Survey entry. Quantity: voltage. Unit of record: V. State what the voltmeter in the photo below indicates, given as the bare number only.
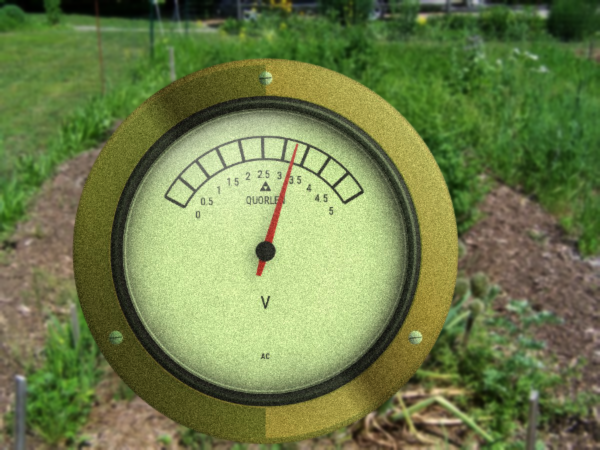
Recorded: 3.25
